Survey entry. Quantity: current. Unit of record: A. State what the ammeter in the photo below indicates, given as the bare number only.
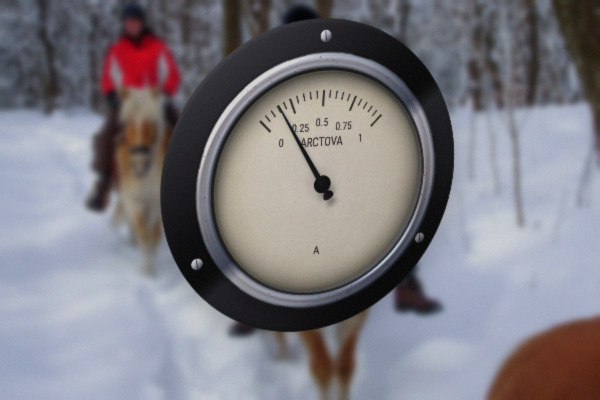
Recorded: 0.15
